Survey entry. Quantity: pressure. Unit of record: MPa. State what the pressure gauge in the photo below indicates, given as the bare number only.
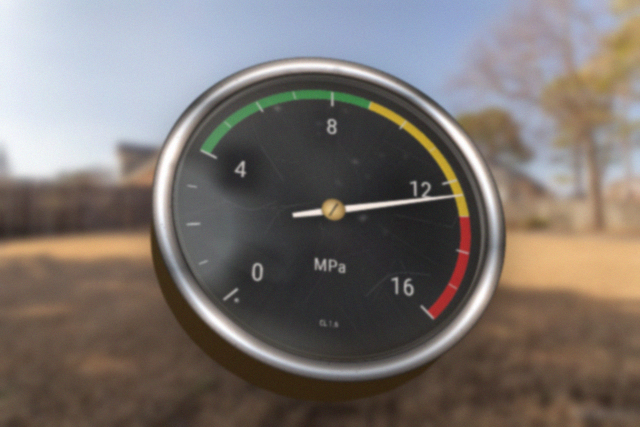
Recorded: 12.5
